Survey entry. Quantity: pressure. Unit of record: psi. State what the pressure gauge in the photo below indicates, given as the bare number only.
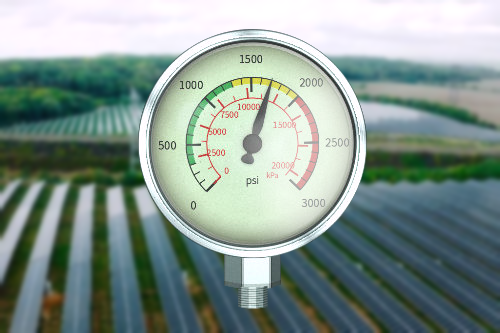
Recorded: 1700
